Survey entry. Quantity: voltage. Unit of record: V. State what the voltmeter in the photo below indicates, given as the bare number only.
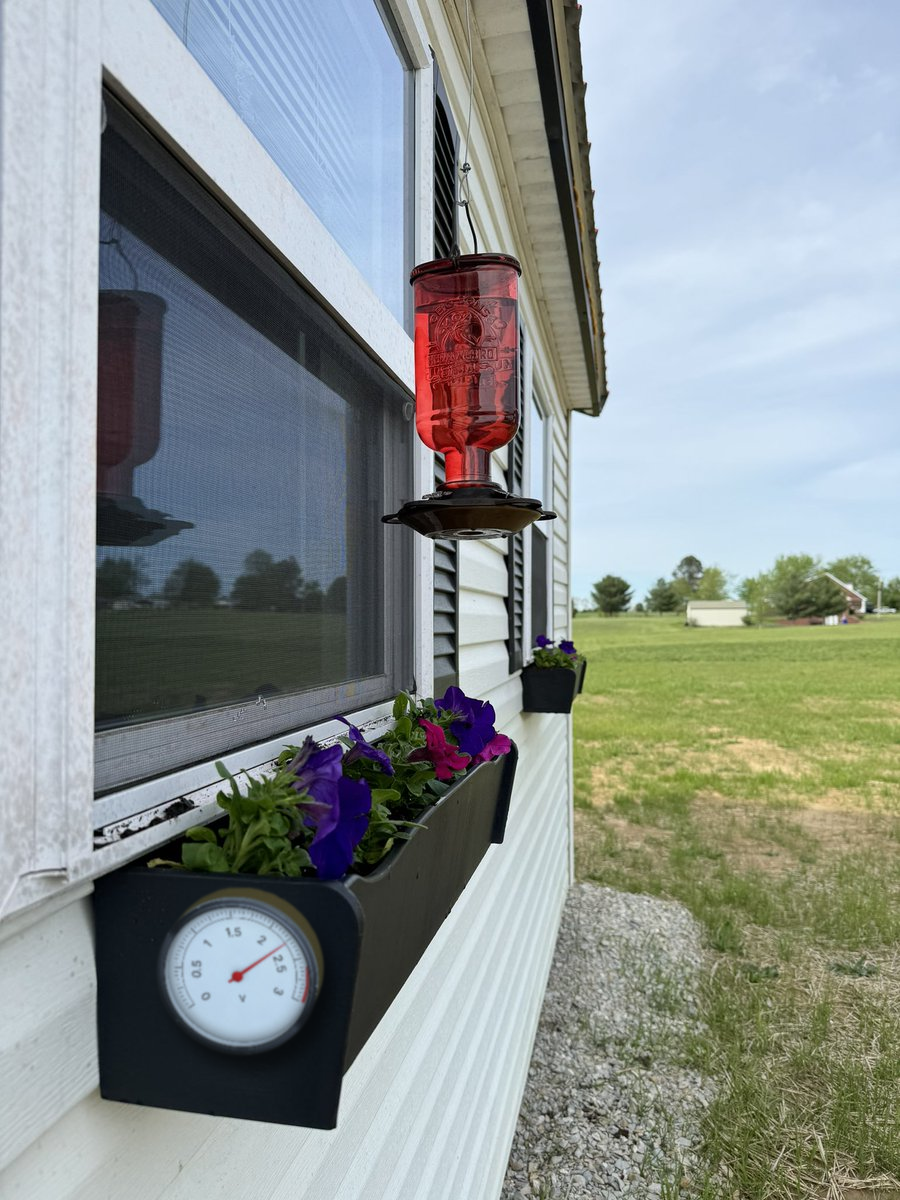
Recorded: 2.25
